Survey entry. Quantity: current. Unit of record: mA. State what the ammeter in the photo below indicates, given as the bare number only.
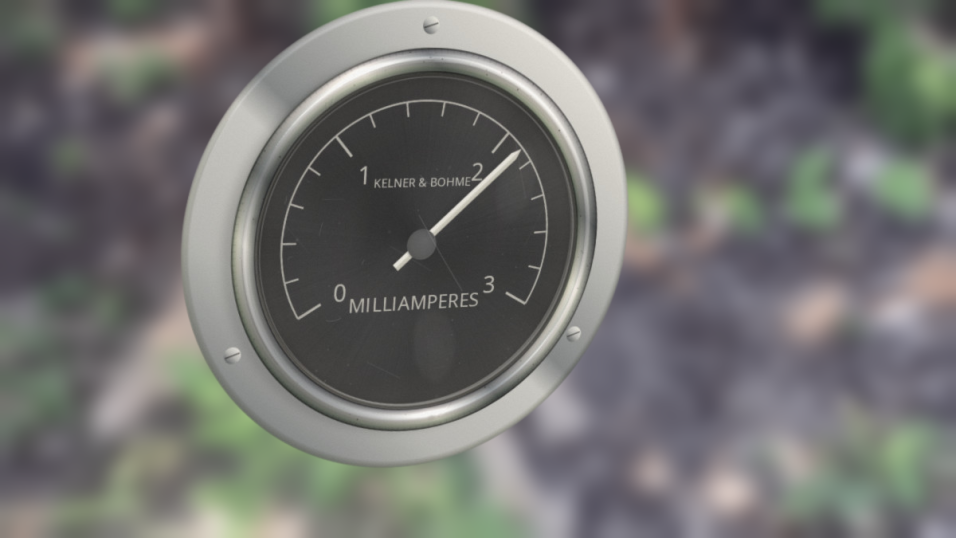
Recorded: 2.1
